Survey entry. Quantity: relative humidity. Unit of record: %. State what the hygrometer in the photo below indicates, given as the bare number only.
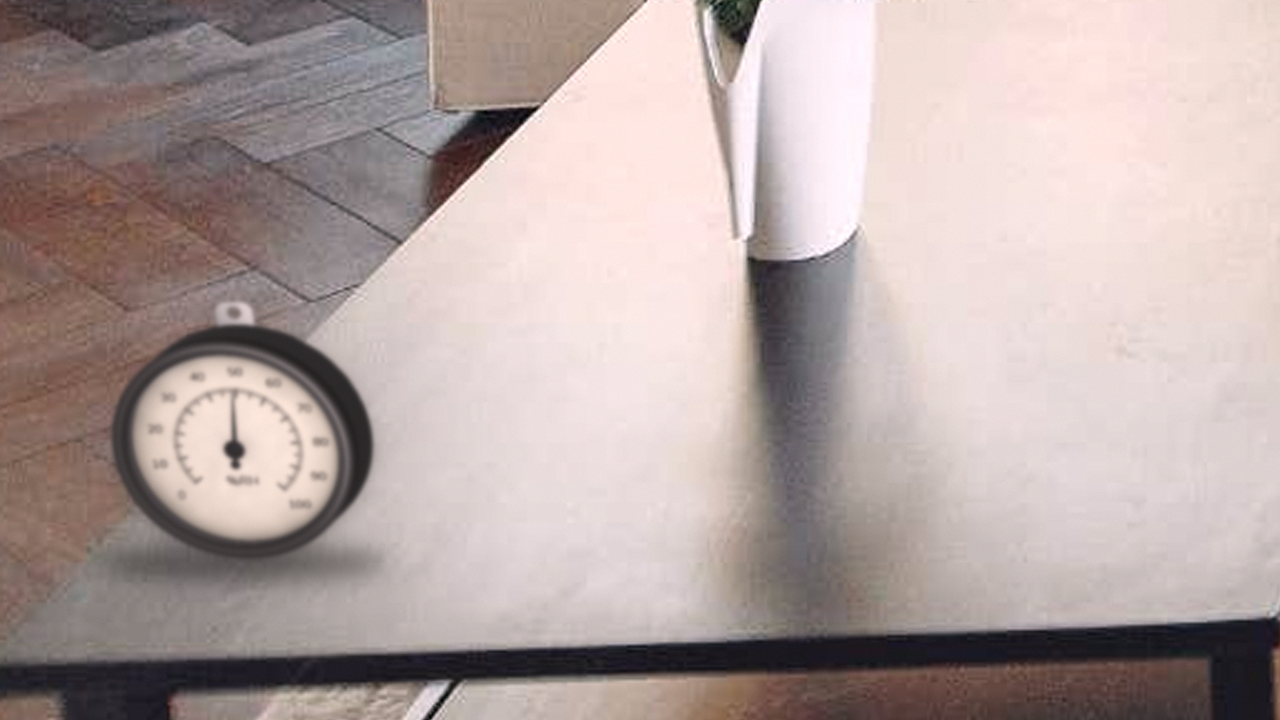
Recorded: 50
